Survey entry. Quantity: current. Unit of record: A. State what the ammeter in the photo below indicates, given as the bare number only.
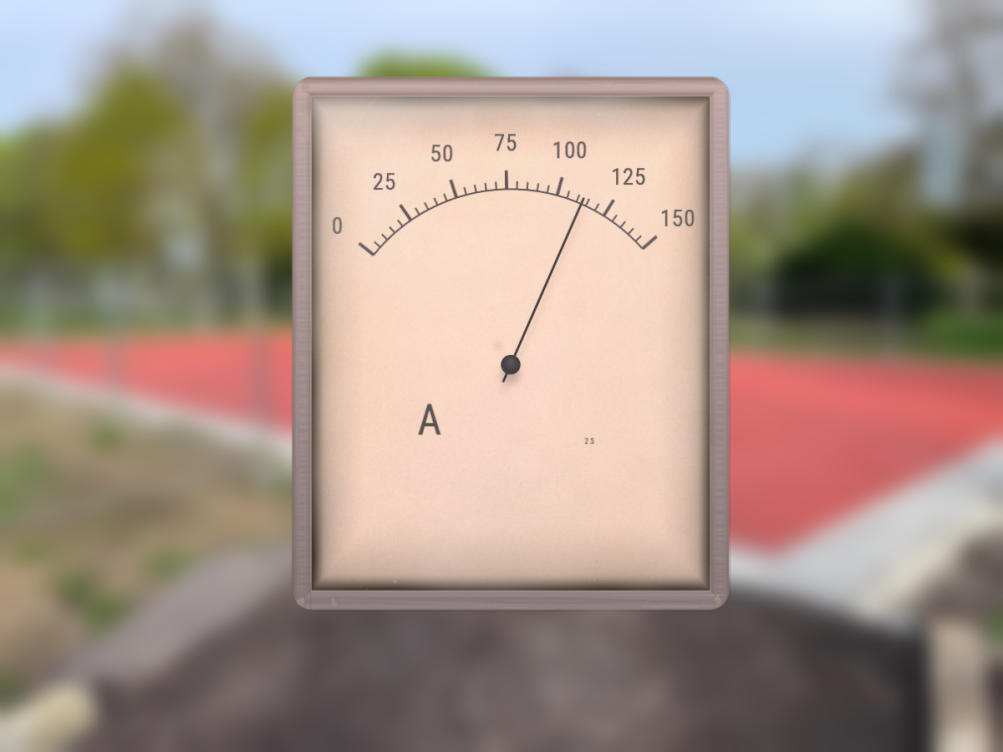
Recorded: 112.5
